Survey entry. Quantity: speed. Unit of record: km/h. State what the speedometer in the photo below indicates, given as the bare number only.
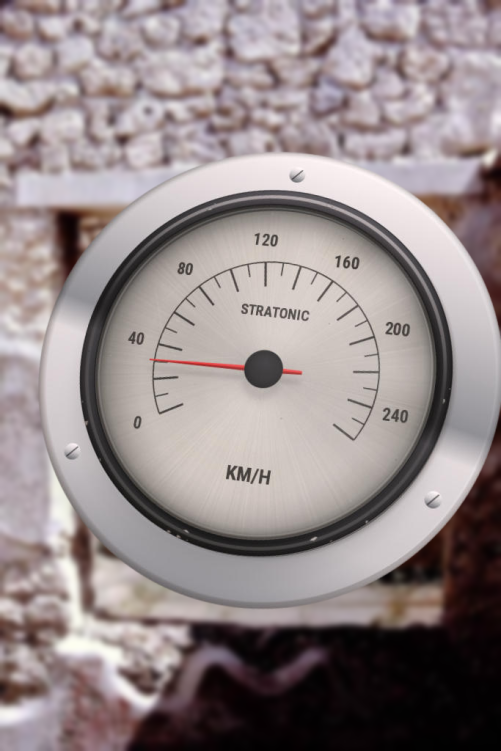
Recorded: 30
